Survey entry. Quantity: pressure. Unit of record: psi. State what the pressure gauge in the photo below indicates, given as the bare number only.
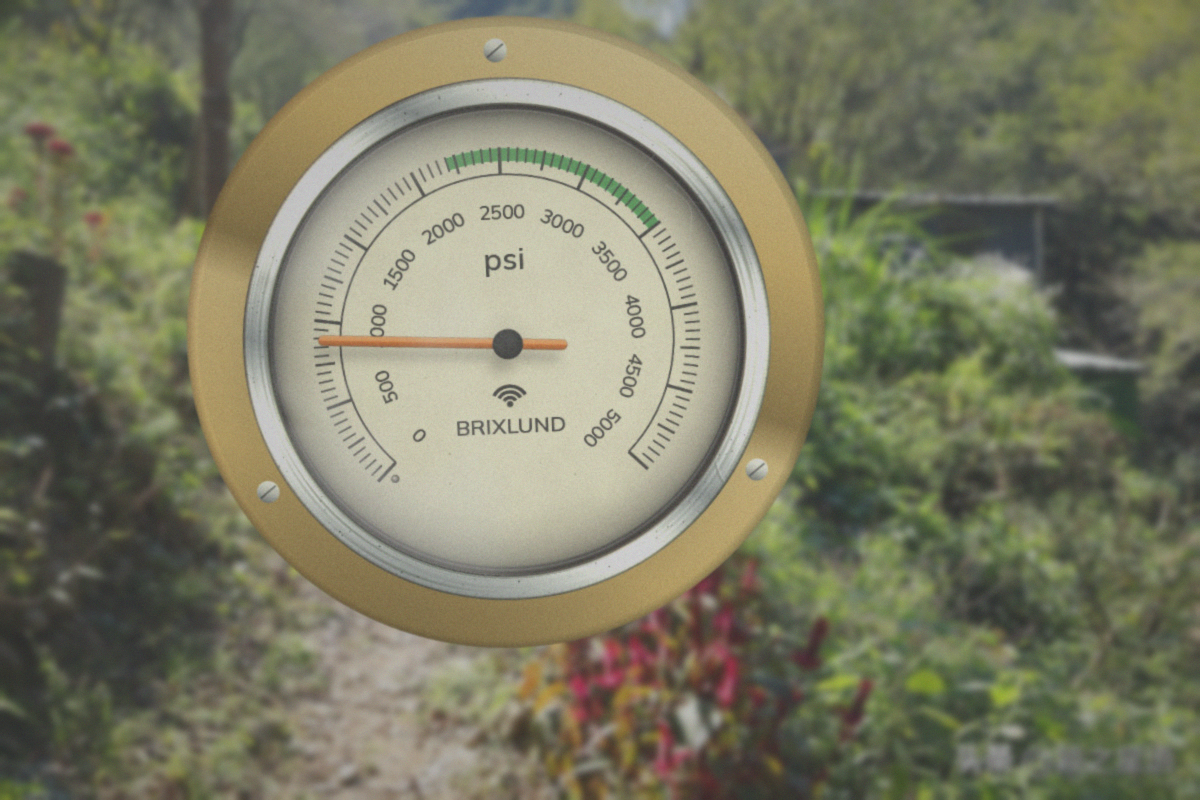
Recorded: 900
